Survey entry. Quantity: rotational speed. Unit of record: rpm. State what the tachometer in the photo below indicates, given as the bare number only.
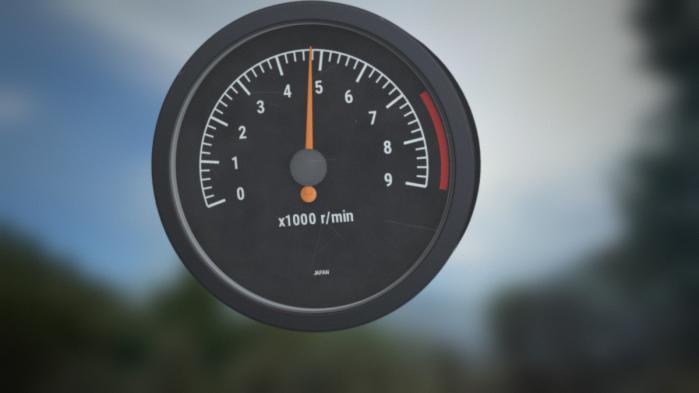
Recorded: 4800
